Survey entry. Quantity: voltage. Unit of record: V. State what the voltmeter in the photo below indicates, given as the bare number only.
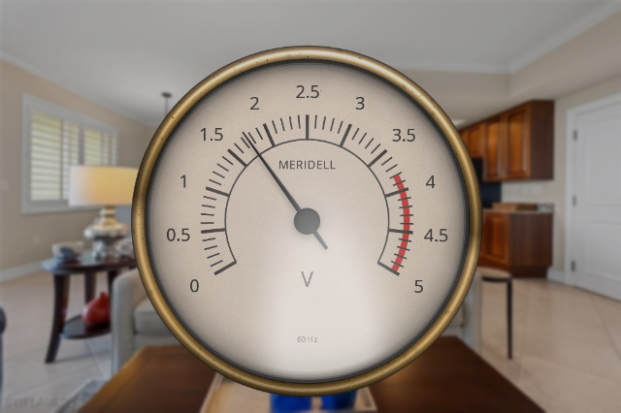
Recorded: 1.75
